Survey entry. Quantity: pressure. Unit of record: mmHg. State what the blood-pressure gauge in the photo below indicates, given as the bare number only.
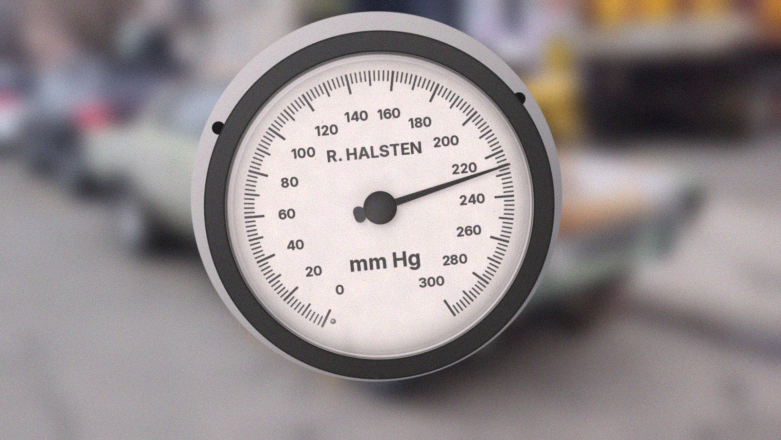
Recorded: 226
